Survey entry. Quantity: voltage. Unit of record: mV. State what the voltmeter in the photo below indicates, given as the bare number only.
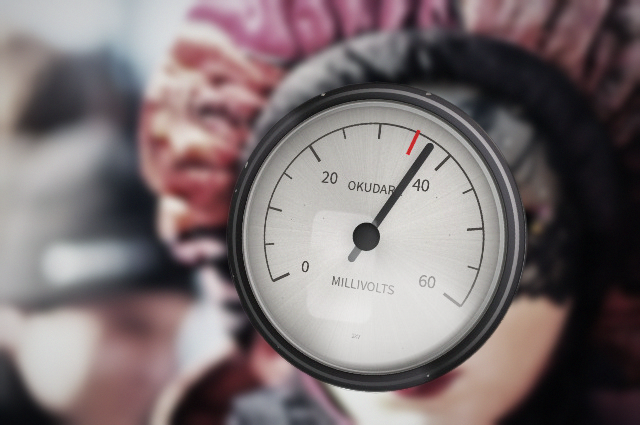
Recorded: 37.5
